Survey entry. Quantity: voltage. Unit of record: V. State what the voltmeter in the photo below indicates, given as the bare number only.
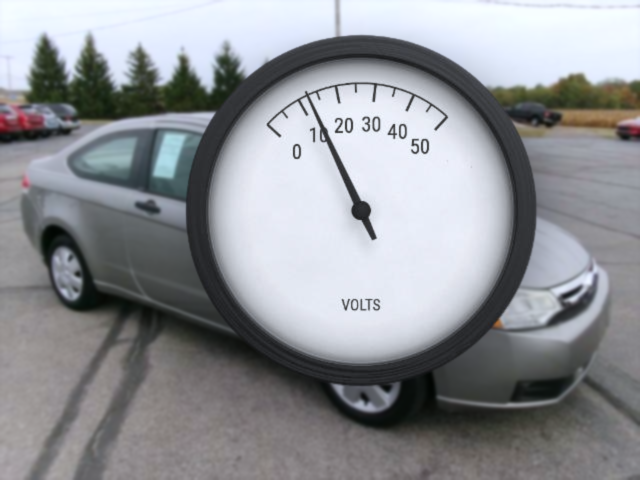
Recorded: 12.5
